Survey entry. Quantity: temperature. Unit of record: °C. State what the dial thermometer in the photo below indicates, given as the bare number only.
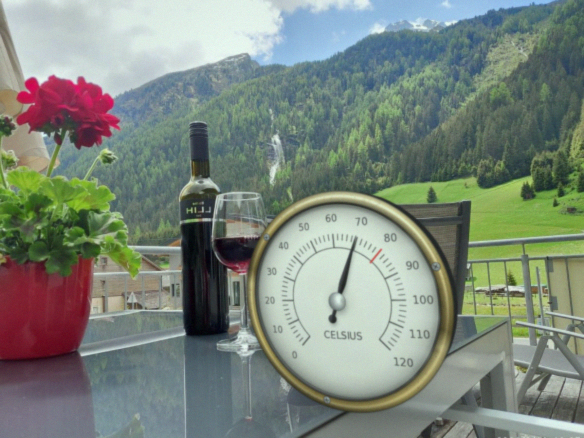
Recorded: 70
